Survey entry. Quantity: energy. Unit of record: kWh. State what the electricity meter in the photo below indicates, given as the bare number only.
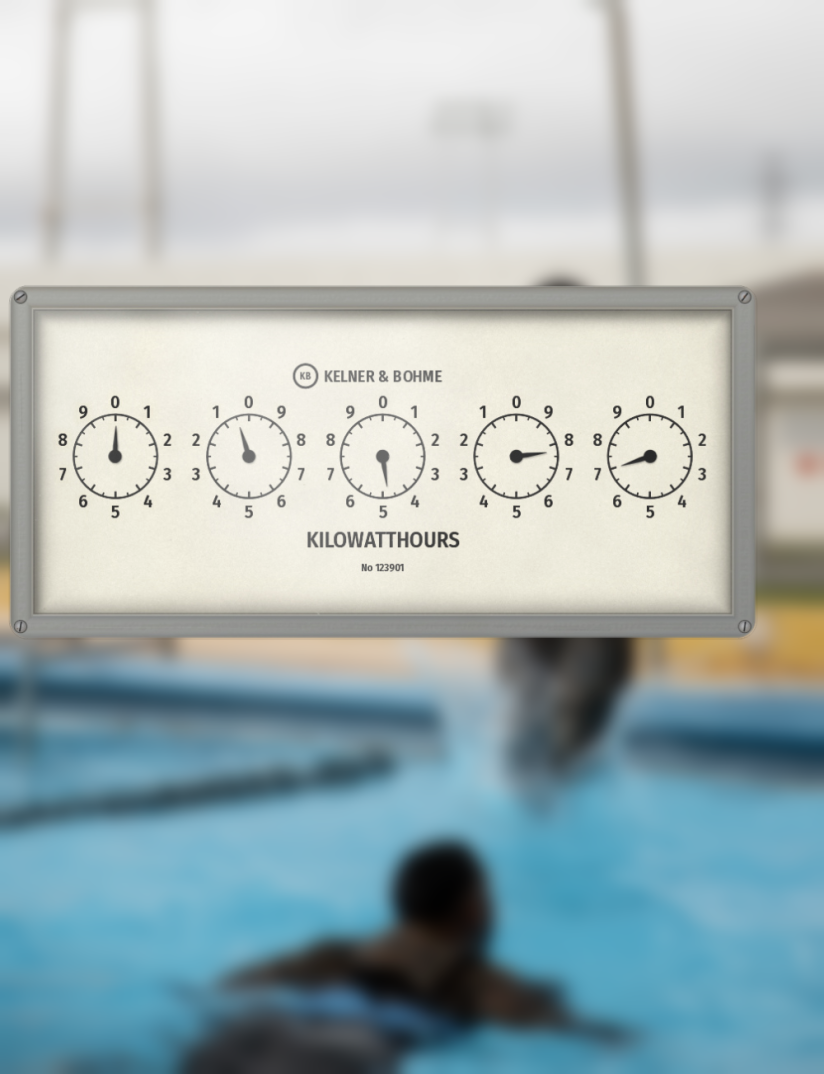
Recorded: 477
